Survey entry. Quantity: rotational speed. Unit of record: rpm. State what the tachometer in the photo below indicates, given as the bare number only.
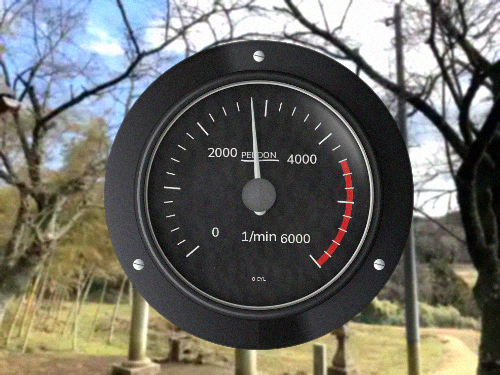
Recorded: 2800
